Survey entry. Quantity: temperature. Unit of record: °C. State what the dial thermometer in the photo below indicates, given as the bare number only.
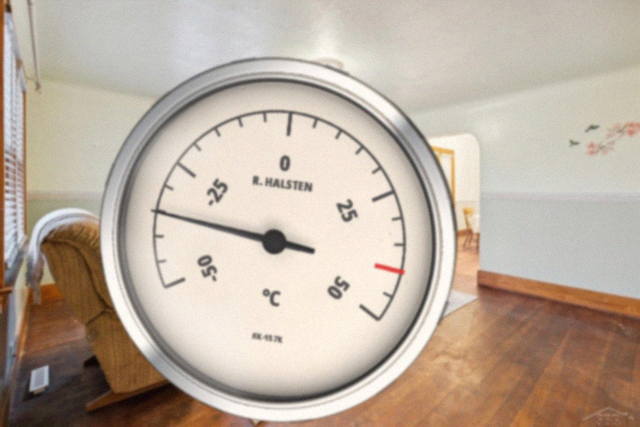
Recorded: -35
